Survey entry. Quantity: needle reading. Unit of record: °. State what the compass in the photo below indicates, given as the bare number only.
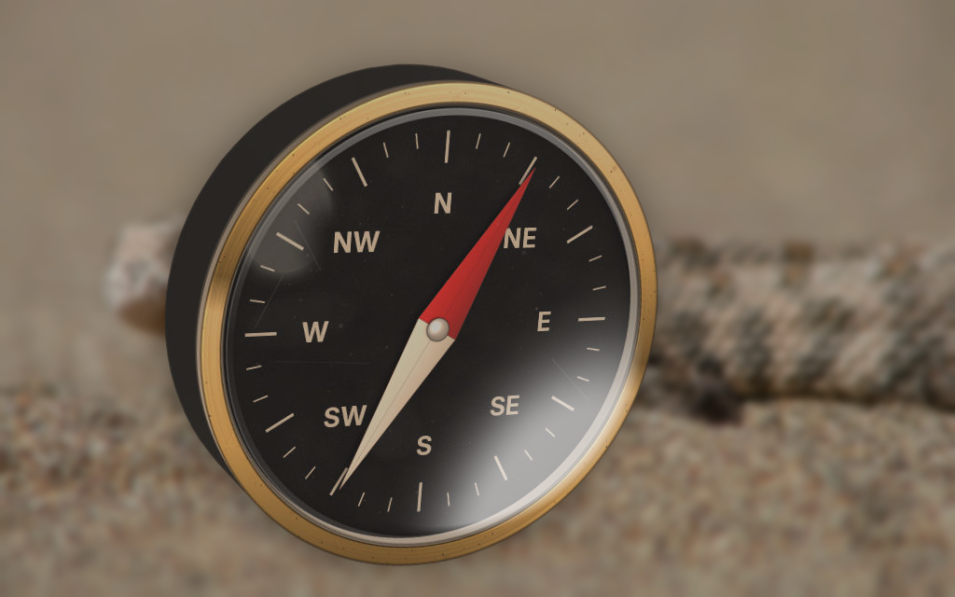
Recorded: 30
